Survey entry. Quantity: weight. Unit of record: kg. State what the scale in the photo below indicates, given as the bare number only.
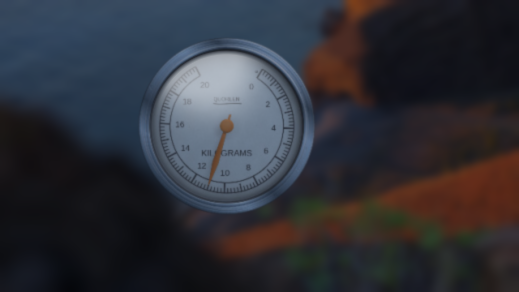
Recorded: 11
